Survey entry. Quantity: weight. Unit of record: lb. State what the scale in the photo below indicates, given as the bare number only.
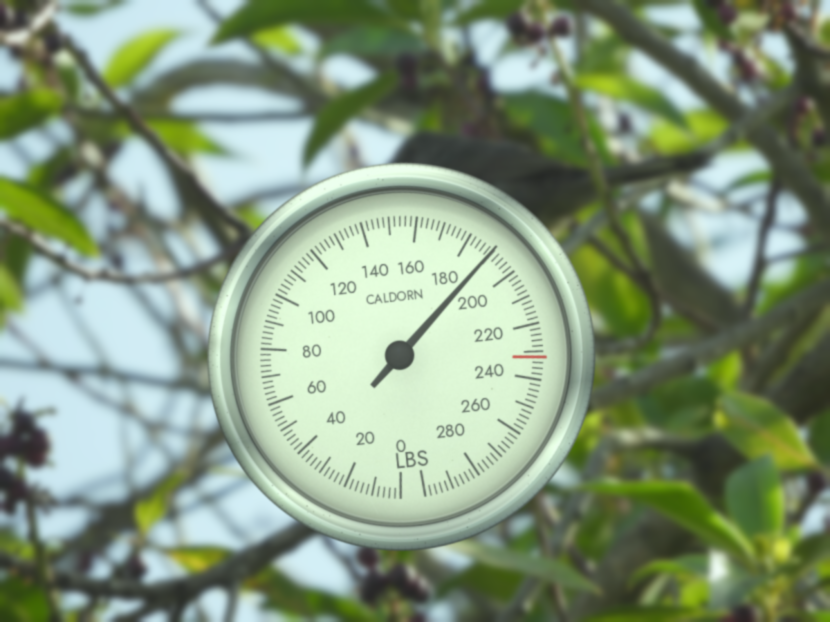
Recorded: 190
